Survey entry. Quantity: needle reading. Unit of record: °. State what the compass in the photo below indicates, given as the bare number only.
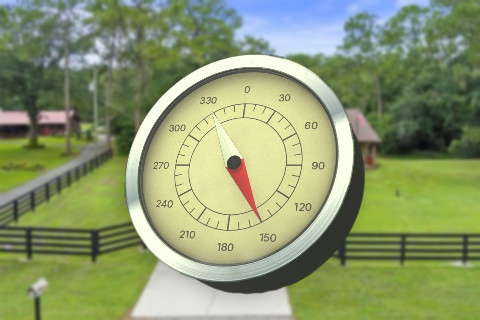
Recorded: 150
